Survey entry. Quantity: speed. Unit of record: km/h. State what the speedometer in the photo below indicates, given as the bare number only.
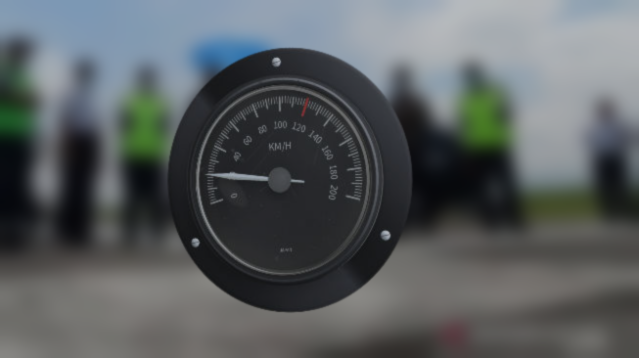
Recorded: 20
